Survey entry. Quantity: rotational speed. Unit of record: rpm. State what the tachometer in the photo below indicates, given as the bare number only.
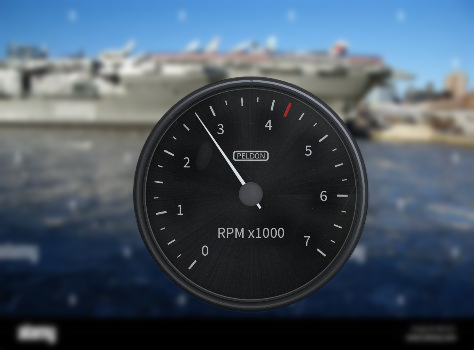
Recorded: 2750
